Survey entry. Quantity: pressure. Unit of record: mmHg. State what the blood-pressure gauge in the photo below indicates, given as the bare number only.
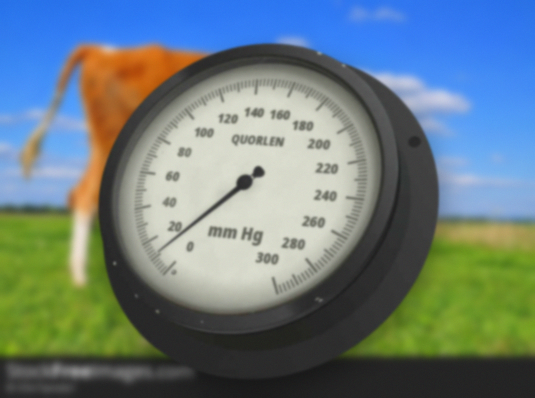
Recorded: 10
